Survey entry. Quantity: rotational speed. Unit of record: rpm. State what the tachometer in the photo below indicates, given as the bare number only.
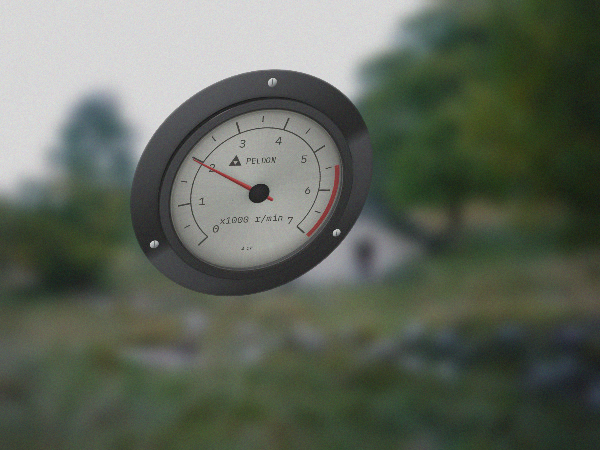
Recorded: 2000
